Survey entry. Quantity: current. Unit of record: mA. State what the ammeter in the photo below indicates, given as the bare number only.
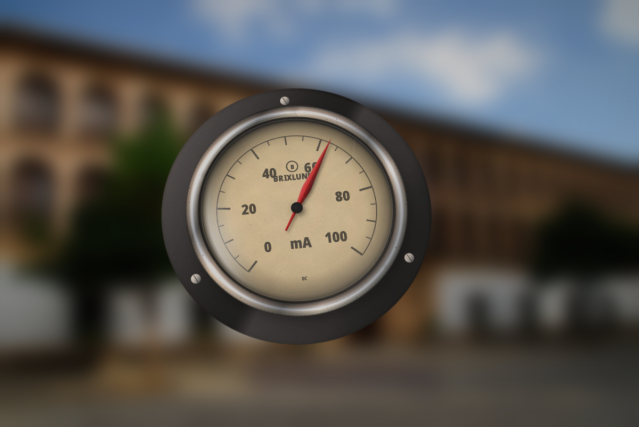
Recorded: 62.5
